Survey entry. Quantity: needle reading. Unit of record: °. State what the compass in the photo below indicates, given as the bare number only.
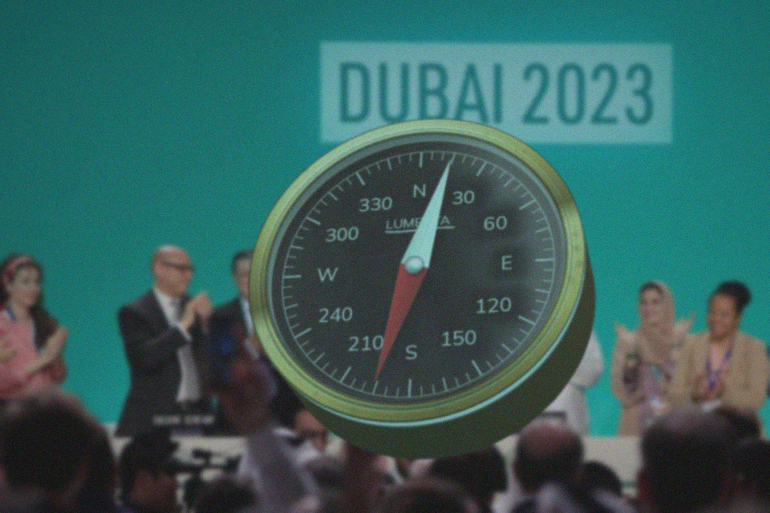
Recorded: 195
